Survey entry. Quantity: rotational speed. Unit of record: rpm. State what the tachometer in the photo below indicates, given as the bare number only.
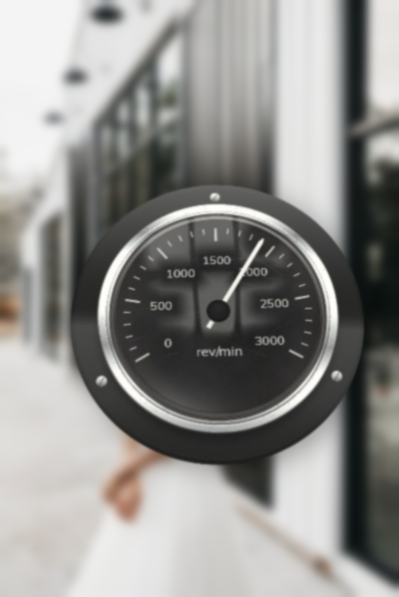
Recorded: 1900
